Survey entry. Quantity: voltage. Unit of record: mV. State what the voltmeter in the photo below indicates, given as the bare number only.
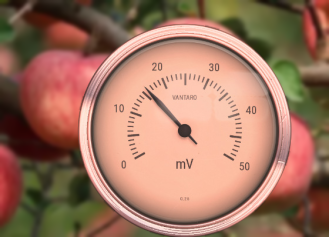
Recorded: 16
